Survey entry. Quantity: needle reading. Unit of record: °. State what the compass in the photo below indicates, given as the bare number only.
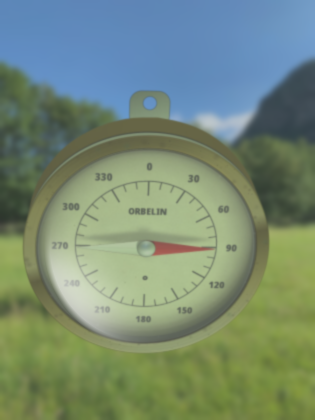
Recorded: 90
